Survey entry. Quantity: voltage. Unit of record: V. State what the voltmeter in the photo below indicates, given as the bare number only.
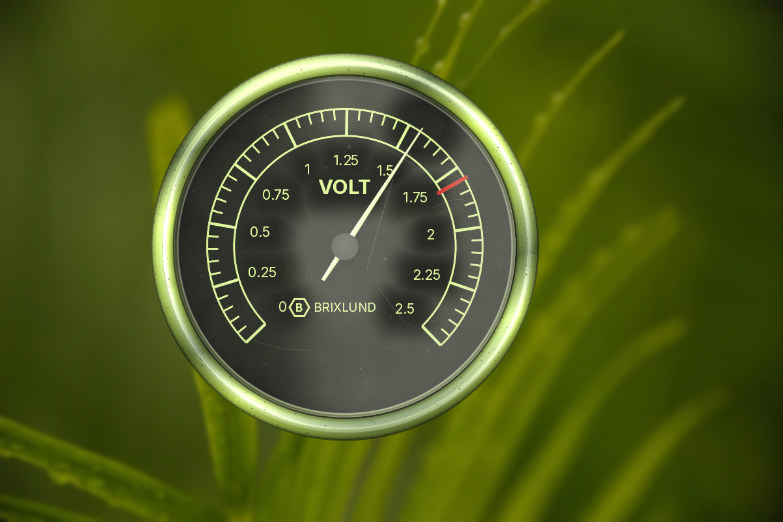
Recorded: 1.55
